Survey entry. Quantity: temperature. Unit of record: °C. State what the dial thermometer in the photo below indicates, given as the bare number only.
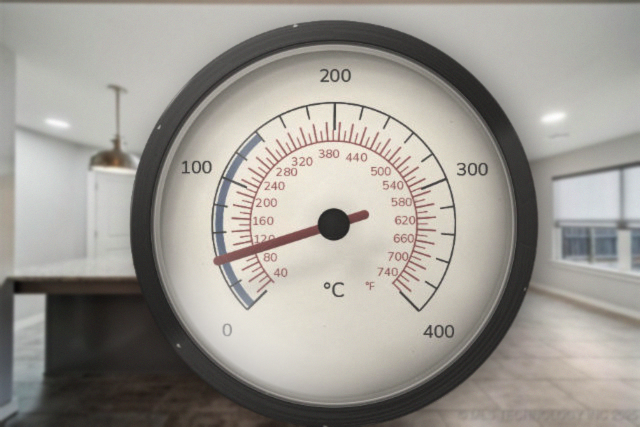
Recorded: 40
